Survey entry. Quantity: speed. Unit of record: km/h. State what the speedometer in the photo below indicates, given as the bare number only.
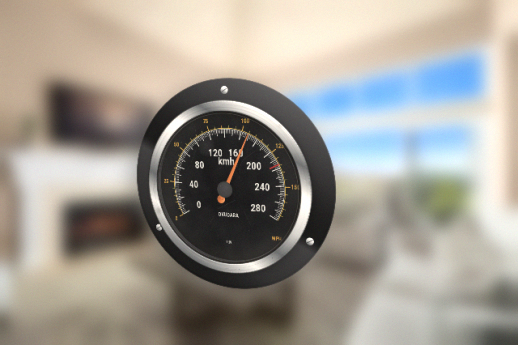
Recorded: 170
